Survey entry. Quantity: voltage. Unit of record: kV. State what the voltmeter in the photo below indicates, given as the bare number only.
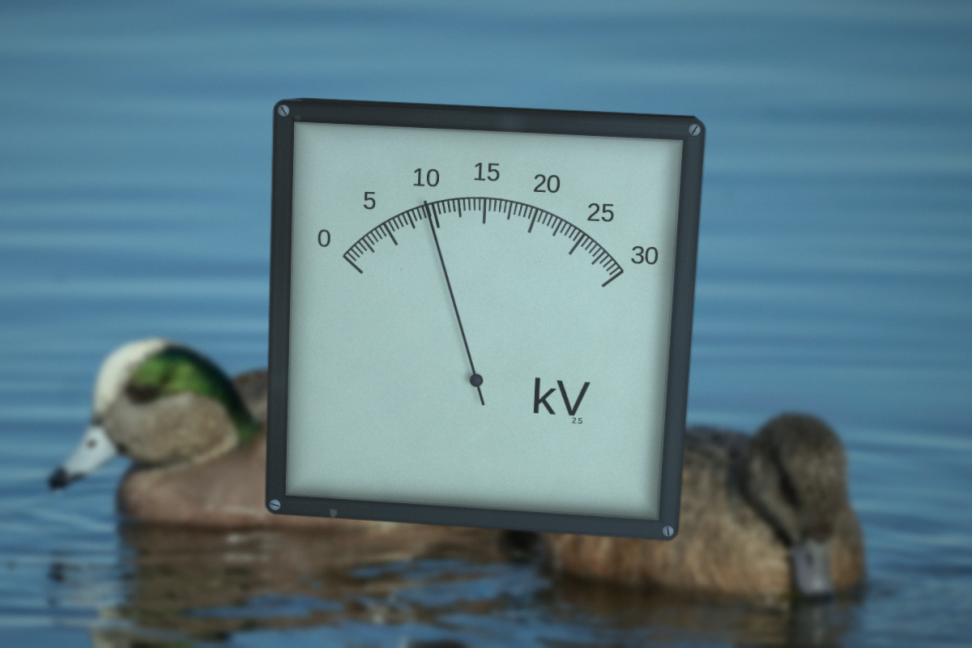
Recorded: 9.5
